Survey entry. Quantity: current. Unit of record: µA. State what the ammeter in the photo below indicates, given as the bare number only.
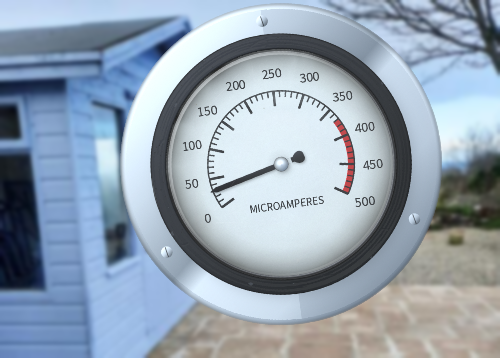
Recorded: 30
